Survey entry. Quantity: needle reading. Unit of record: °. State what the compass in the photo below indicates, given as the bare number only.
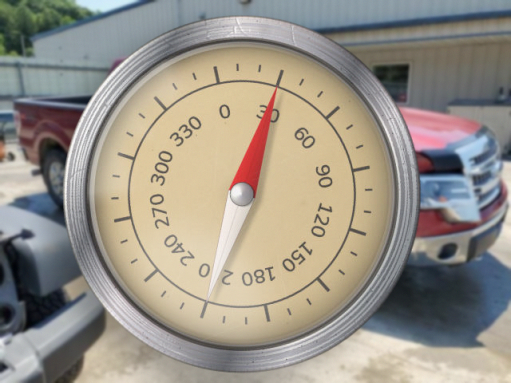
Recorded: 30
